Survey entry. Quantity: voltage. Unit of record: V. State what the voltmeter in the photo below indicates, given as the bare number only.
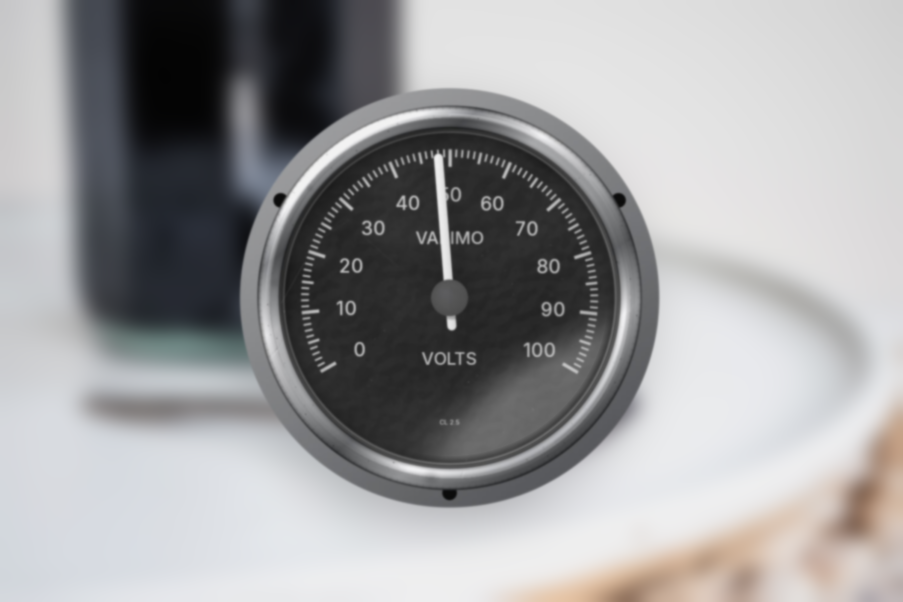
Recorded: 48
